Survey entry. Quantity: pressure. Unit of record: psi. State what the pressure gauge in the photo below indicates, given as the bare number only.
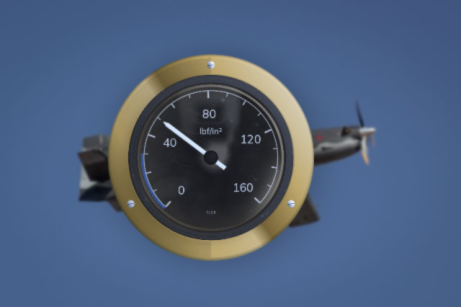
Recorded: 50
